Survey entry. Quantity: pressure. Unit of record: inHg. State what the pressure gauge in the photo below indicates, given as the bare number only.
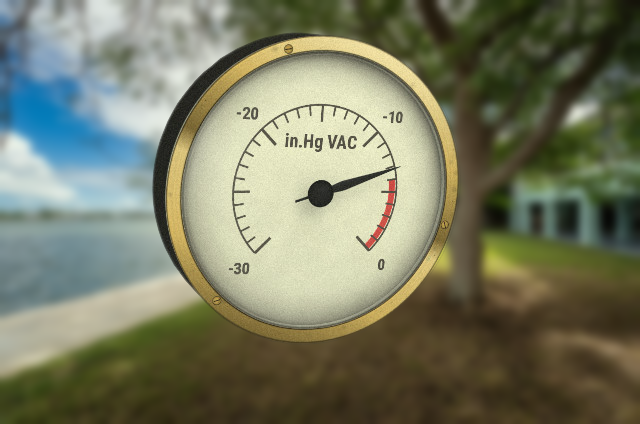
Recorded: -7
